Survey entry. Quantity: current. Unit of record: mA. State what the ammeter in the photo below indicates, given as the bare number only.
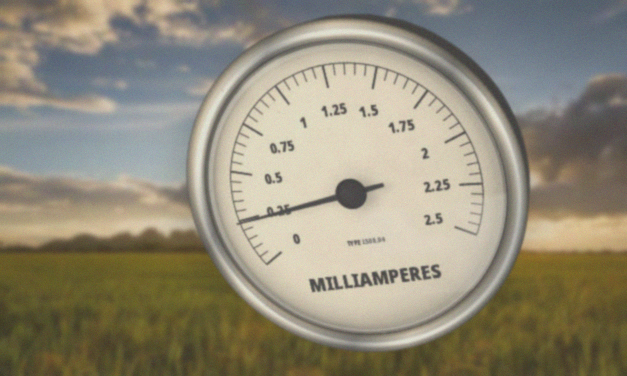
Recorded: 0.25
